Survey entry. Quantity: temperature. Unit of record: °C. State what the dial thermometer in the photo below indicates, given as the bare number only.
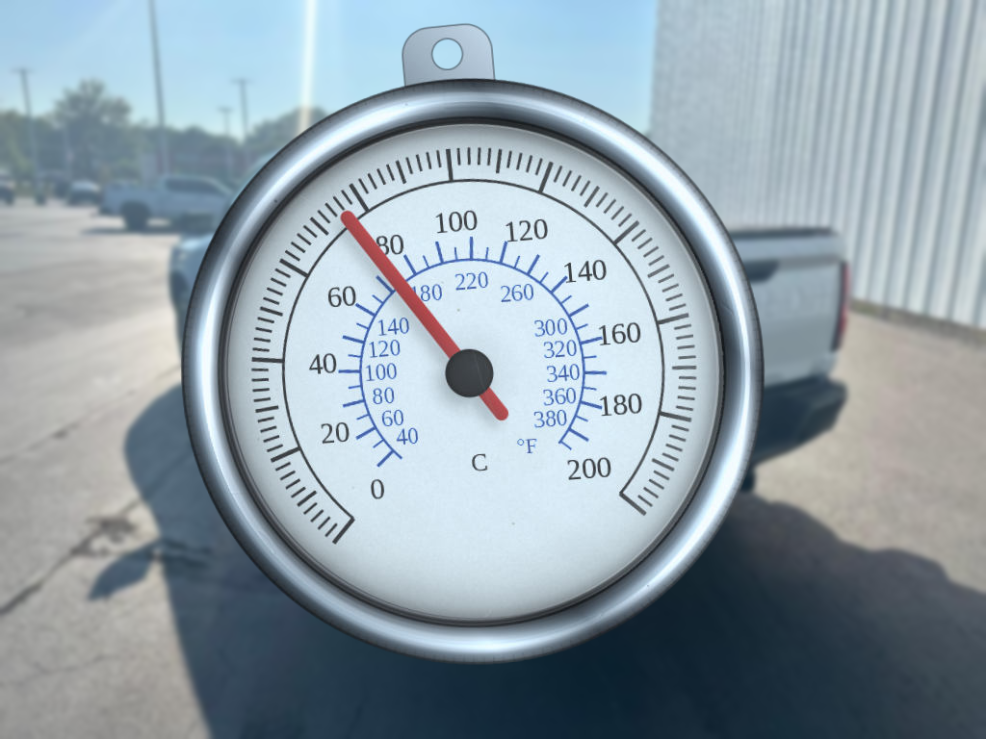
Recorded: 76
